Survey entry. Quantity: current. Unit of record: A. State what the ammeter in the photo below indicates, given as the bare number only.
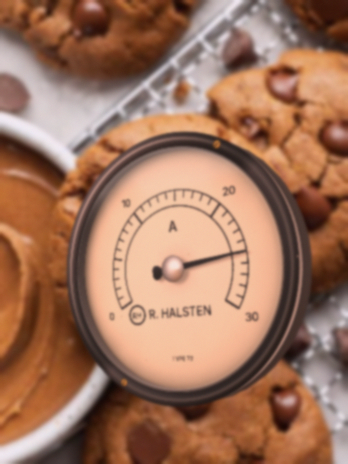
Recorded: 25
